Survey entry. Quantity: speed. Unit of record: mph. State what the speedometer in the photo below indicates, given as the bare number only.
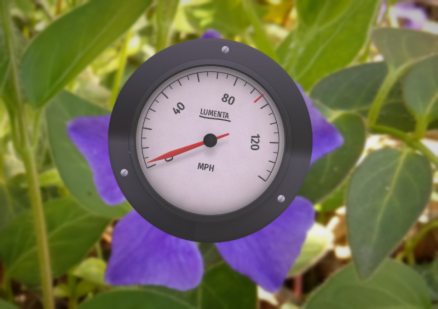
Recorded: 2.5
